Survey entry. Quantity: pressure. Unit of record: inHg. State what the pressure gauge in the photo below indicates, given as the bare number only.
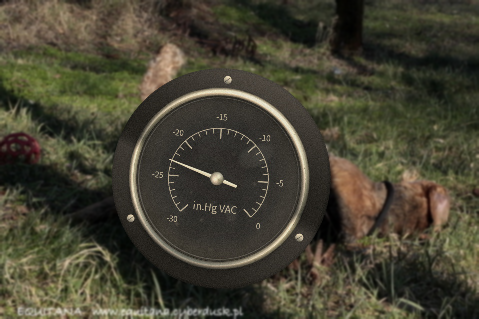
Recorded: -23
